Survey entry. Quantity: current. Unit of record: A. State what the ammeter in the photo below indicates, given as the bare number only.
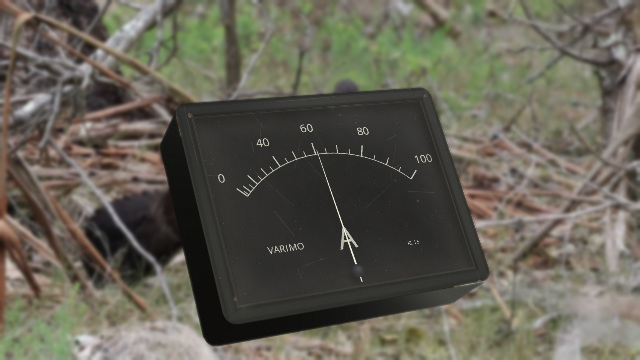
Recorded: 60
